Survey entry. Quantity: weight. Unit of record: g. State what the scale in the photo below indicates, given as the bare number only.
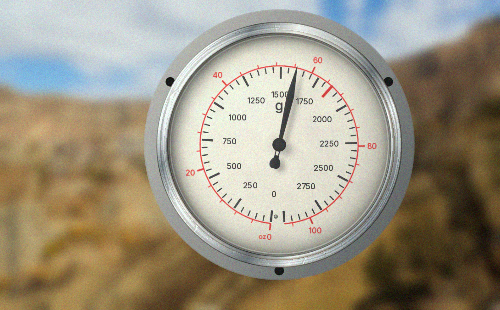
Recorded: 1600
